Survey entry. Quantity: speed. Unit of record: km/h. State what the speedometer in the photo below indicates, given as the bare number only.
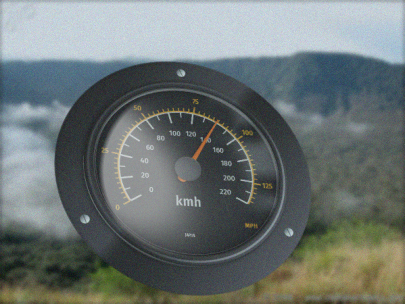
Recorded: 140
